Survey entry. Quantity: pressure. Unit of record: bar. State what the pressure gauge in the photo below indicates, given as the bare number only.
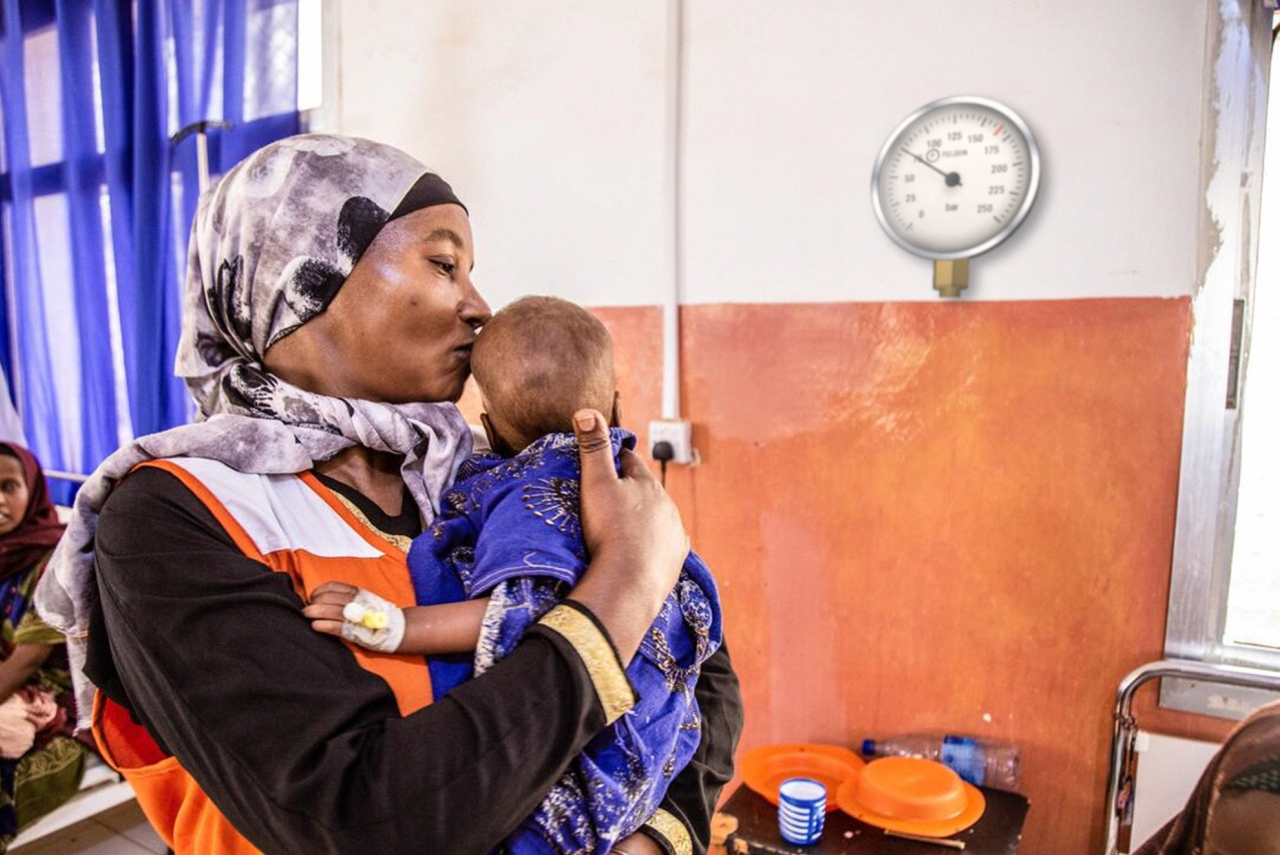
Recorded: 75
